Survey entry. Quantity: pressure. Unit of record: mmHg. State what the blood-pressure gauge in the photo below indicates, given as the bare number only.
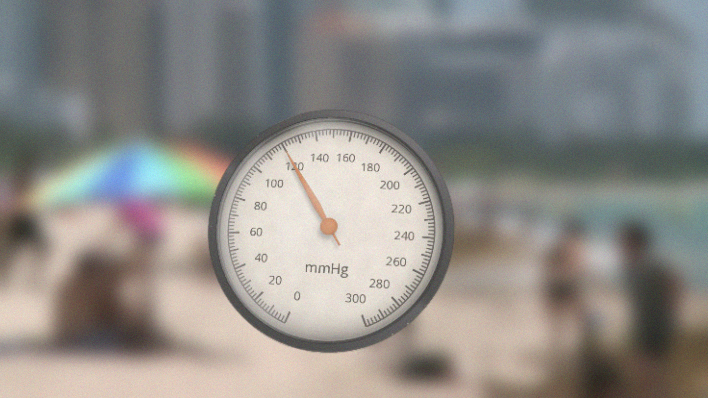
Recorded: 120
